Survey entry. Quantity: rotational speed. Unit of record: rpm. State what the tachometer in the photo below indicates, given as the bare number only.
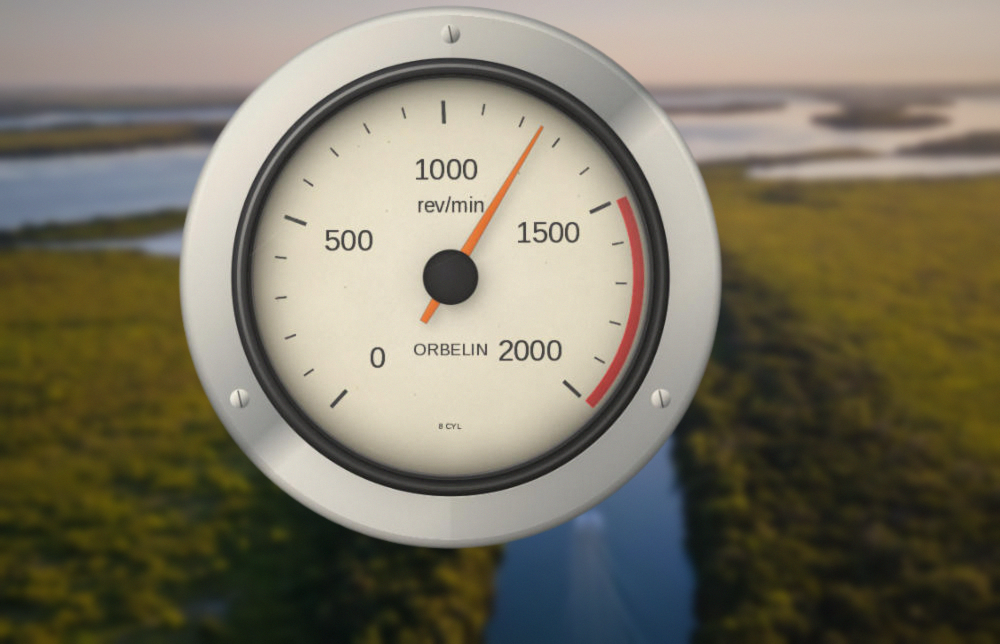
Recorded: 1250
